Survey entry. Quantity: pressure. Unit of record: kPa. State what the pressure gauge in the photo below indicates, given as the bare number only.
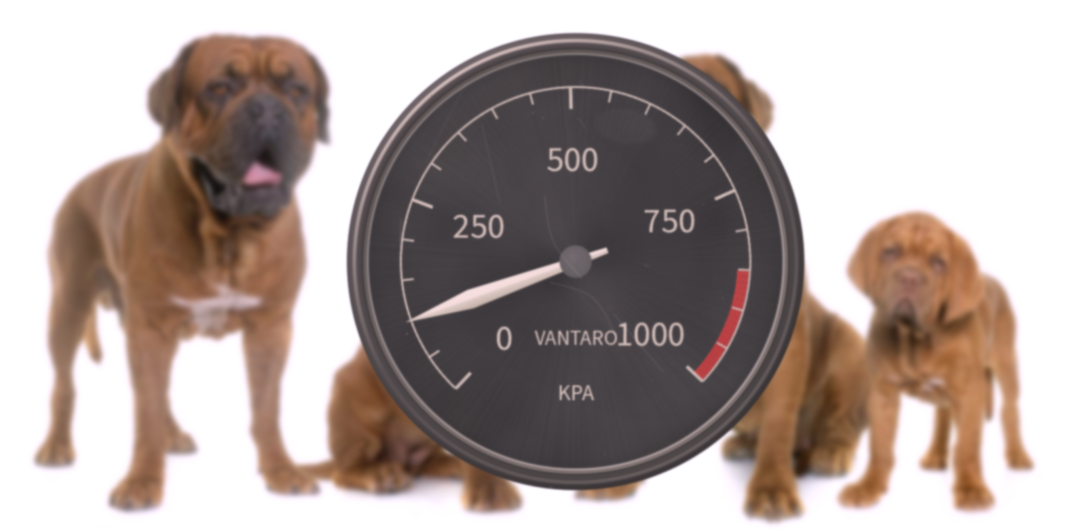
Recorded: 100
